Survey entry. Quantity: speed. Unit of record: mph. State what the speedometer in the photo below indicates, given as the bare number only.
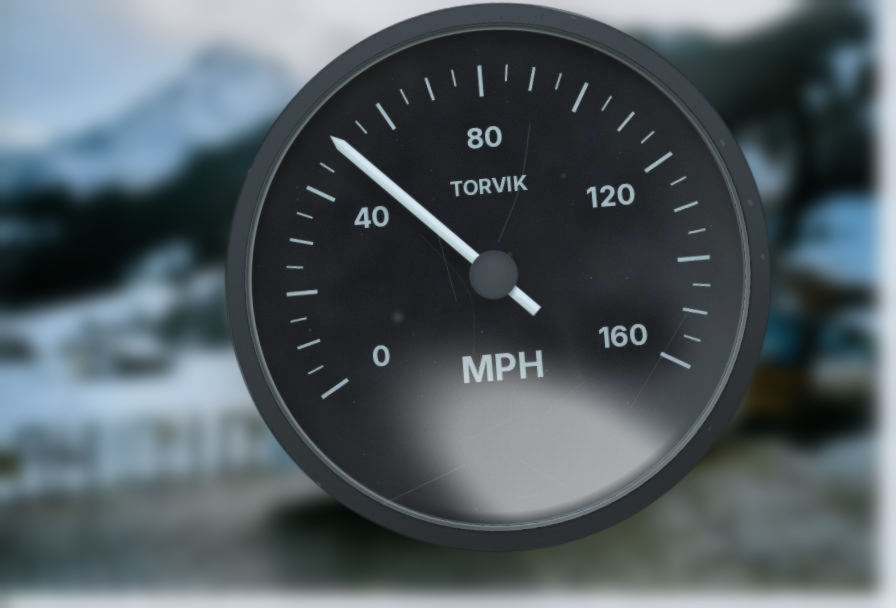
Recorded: 50
